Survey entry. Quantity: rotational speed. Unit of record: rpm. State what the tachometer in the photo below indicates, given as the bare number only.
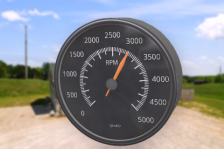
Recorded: 3000
